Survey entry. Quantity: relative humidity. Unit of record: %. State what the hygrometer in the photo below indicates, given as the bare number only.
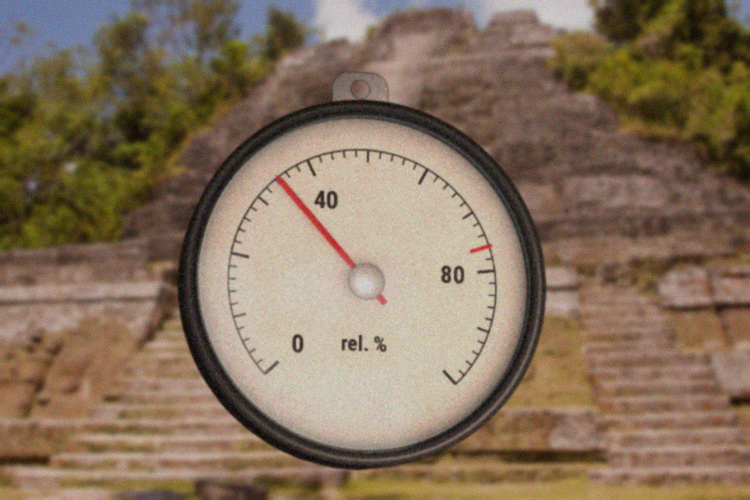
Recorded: 34
